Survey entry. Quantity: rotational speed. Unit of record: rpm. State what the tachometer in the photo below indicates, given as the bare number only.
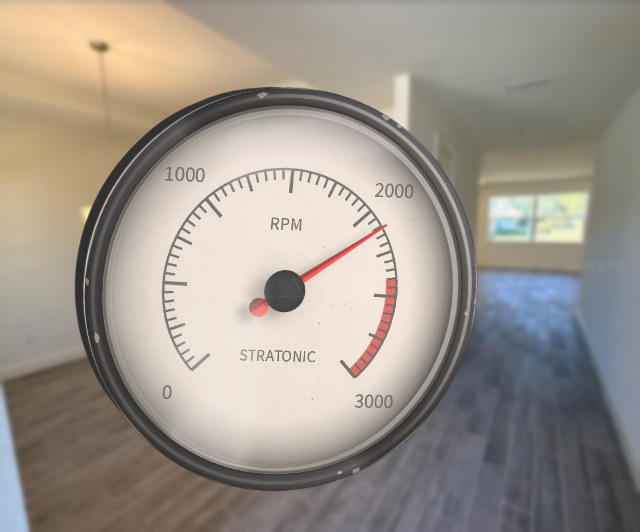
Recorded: 2100
